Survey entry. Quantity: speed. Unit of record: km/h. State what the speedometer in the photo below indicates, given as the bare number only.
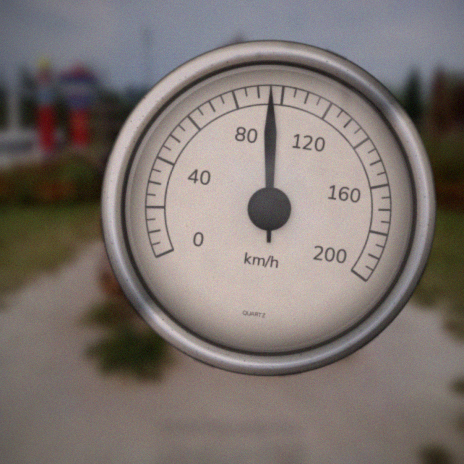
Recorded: 95
